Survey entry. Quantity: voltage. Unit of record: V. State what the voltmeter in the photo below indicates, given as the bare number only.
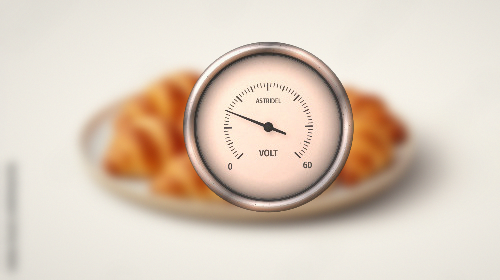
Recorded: 15
